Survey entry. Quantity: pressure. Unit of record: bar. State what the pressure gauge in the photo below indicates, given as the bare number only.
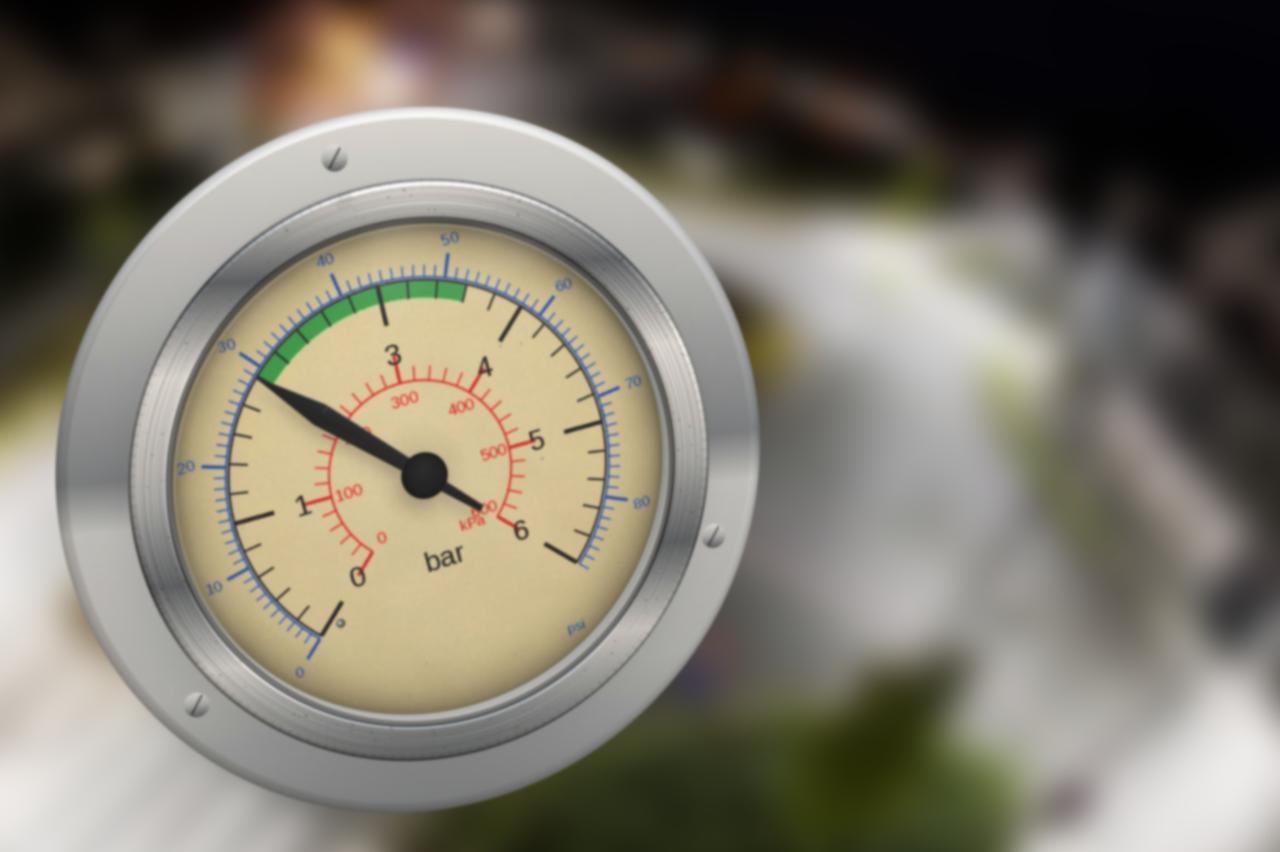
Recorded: 2
